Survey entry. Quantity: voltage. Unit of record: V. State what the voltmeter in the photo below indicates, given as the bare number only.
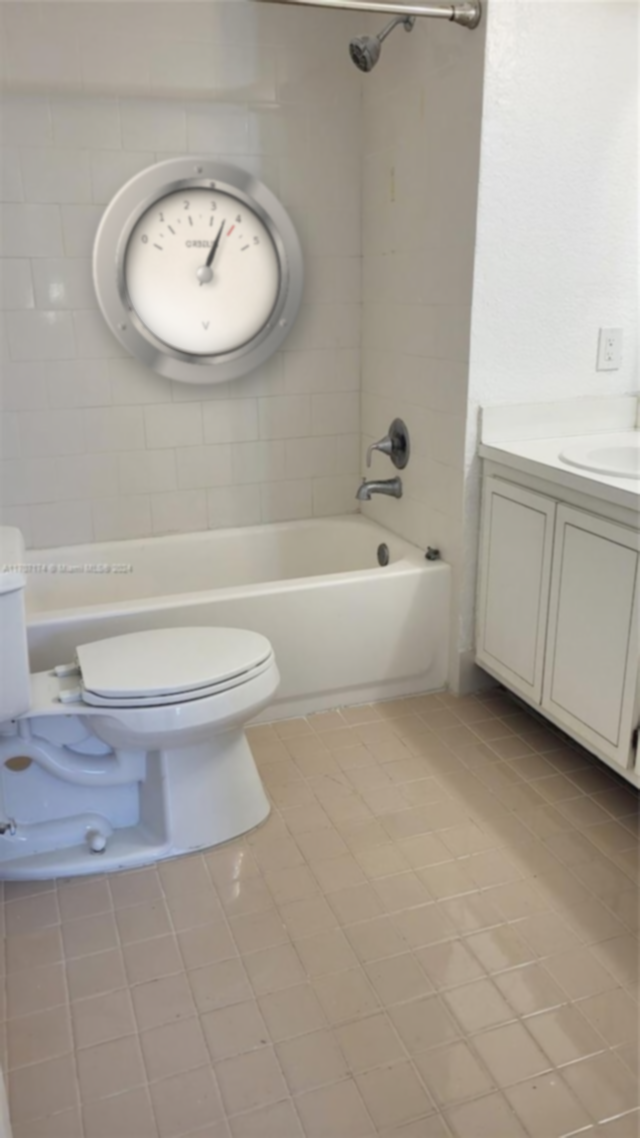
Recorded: 3.5
